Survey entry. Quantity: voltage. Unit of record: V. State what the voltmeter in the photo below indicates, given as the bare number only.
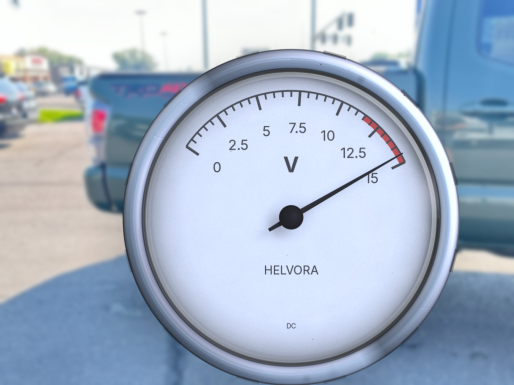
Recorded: 14.5
